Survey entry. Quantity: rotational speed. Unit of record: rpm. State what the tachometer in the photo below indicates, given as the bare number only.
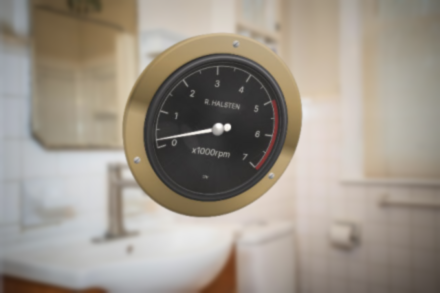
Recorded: 250
